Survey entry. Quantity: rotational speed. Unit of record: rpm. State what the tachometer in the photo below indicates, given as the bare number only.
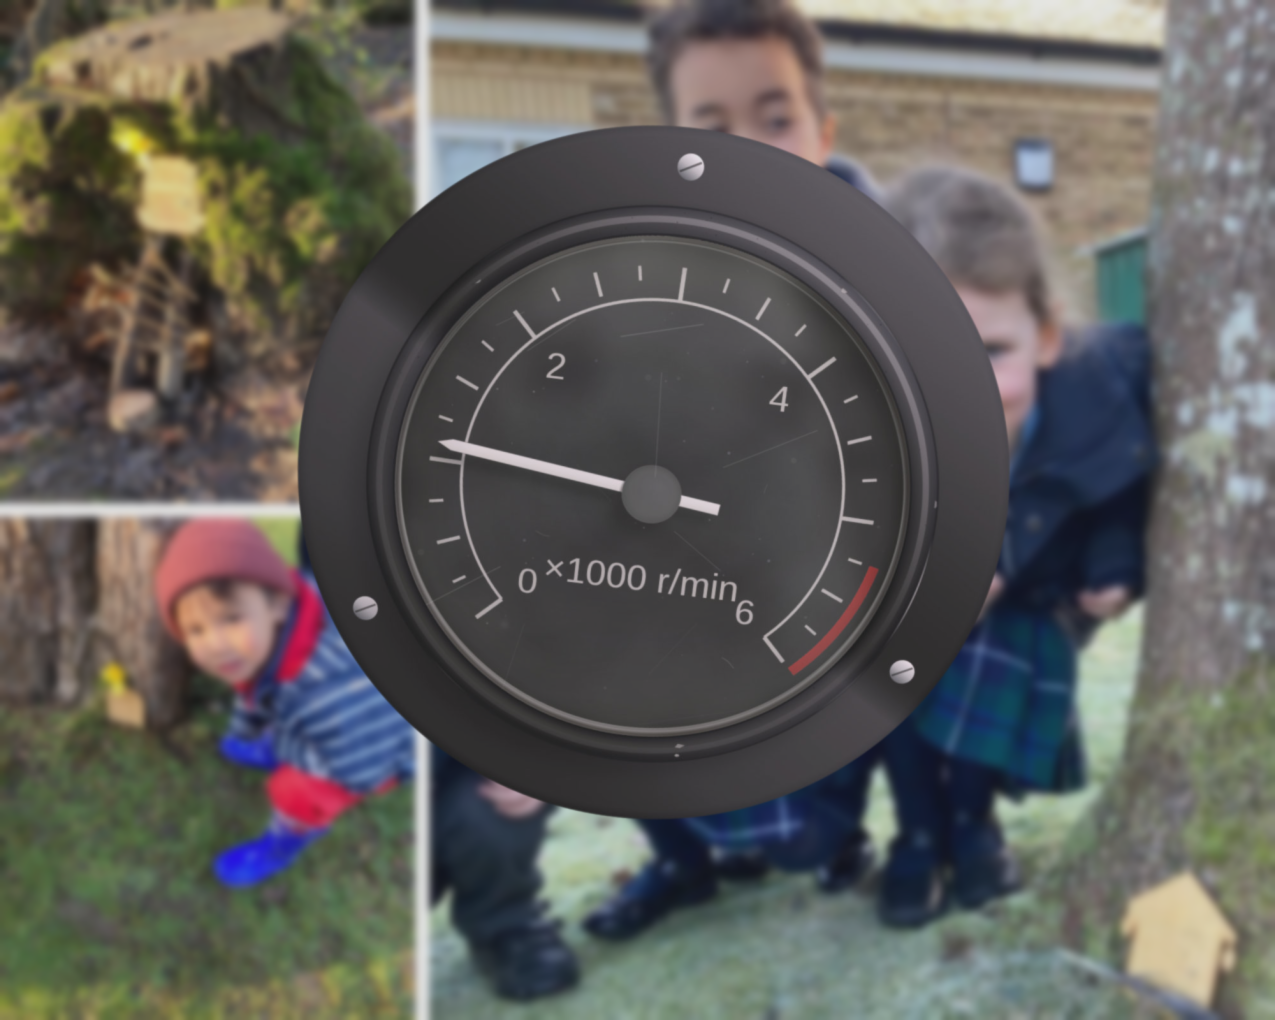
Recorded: 1125
